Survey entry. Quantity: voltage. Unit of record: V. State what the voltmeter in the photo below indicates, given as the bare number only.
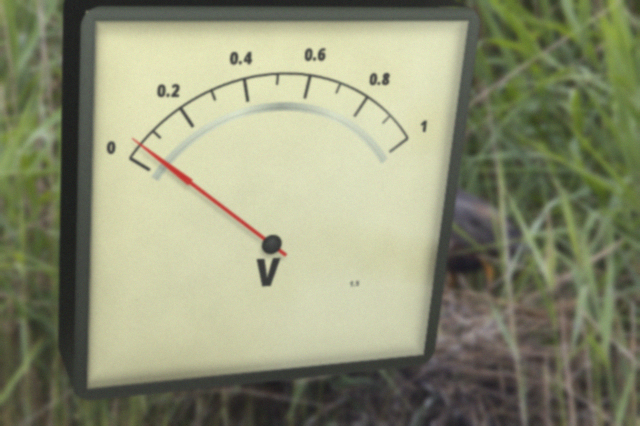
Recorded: 0.05
